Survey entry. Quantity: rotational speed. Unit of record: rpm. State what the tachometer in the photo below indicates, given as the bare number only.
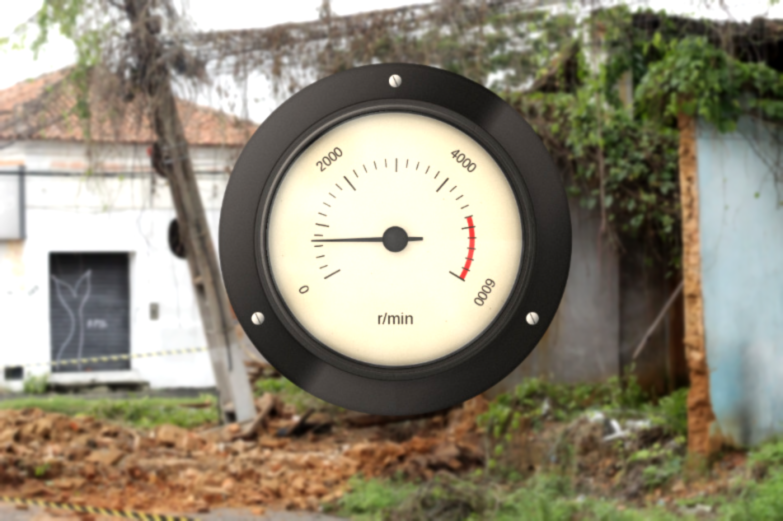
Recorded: 700
